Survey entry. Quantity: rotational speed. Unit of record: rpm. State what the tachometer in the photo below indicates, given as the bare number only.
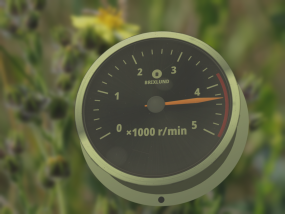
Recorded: 4300
